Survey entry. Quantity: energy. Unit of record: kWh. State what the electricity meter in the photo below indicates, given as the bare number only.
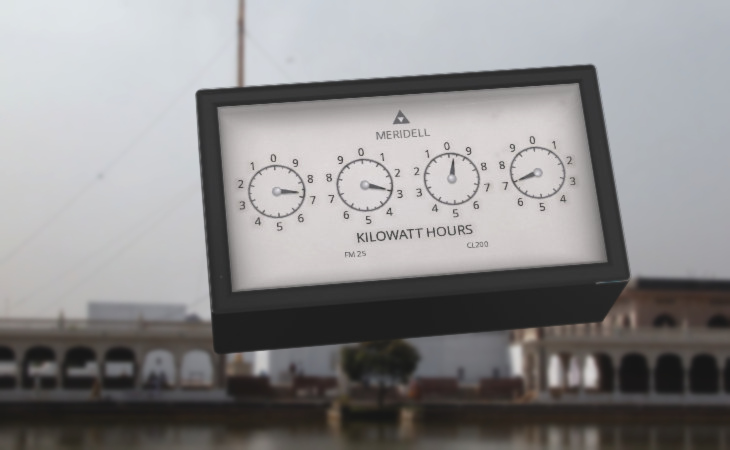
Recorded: 7297
